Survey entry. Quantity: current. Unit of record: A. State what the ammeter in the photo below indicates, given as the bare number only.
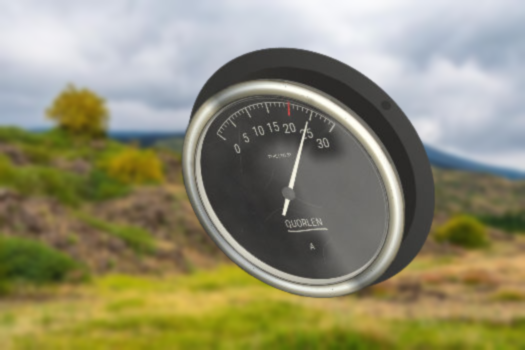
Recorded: 25
